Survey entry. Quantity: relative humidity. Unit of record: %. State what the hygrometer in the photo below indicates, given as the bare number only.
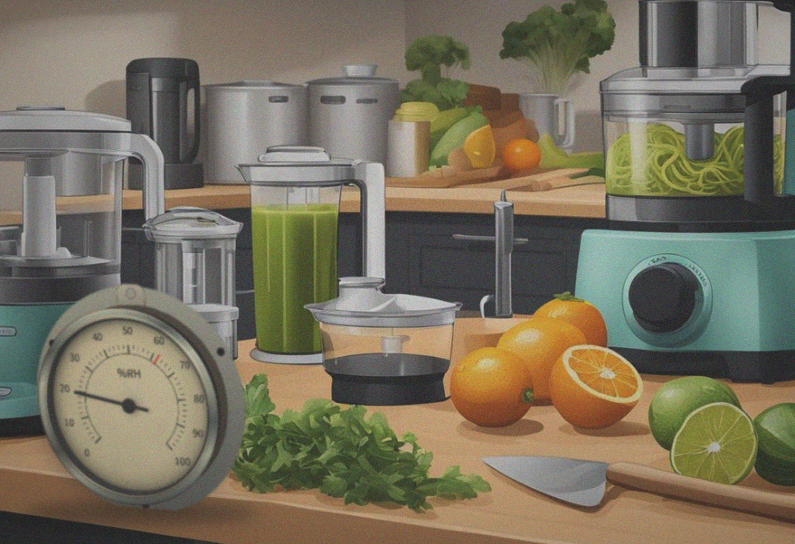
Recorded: 20
